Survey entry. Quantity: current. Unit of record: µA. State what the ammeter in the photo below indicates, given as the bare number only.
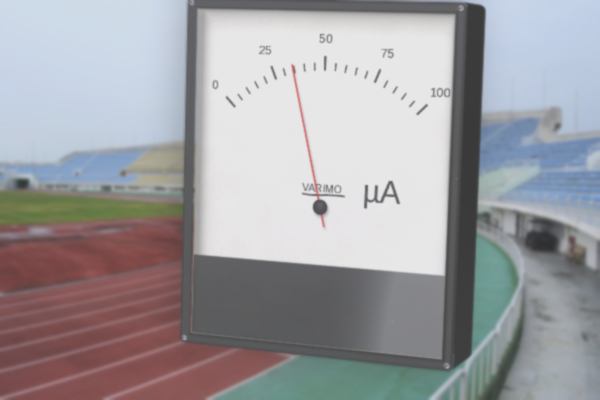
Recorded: 35
